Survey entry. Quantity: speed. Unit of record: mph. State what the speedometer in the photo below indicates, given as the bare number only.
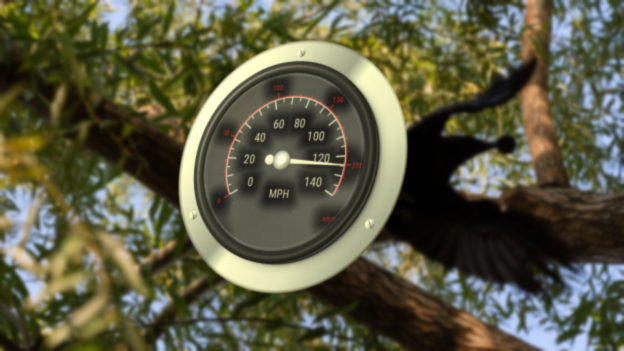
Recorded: 125
